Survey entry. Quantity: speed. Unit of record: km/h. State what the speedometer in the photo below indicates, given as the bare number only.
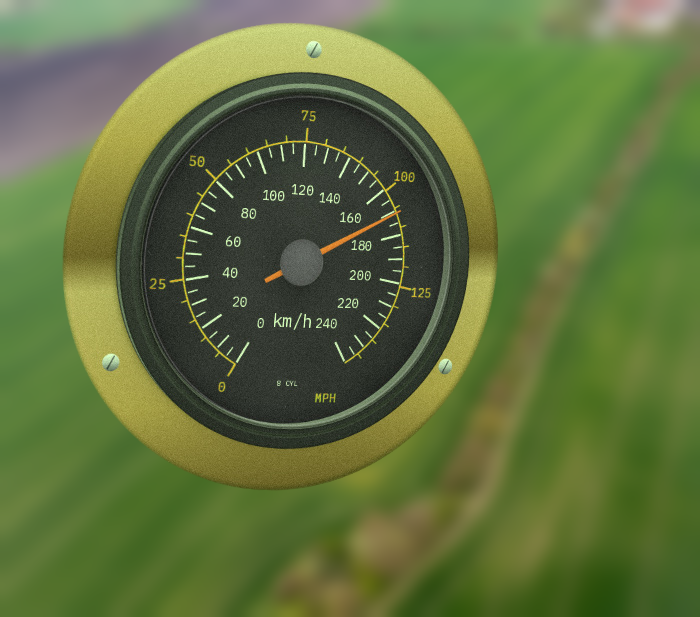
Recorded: 170
